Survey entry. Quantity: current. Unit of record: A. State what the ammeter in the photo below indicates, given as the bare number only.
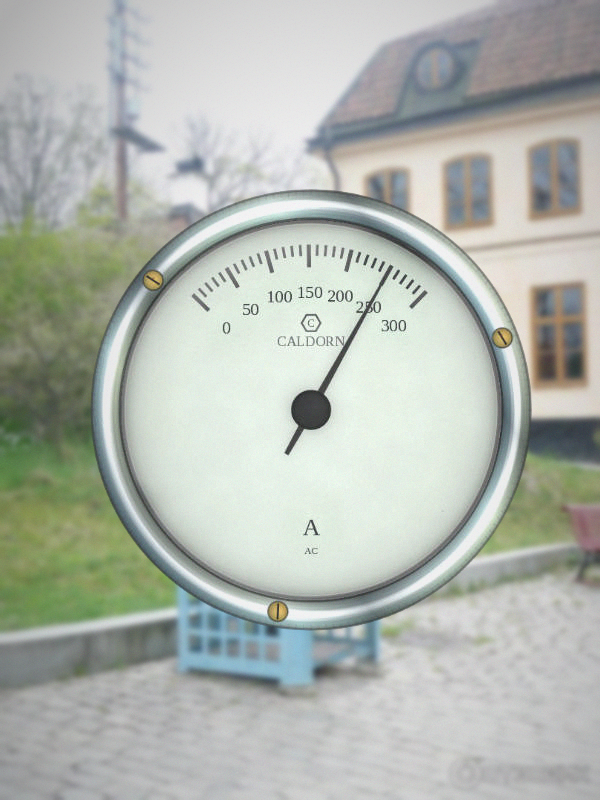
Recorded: 250
